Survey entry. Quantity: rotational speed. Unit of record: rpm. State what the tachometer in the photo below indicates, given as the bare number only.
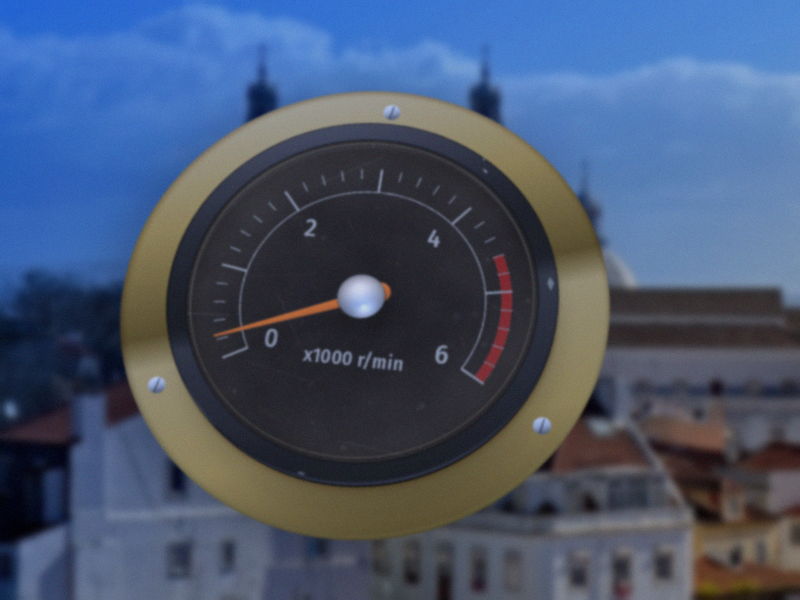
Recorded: 200
